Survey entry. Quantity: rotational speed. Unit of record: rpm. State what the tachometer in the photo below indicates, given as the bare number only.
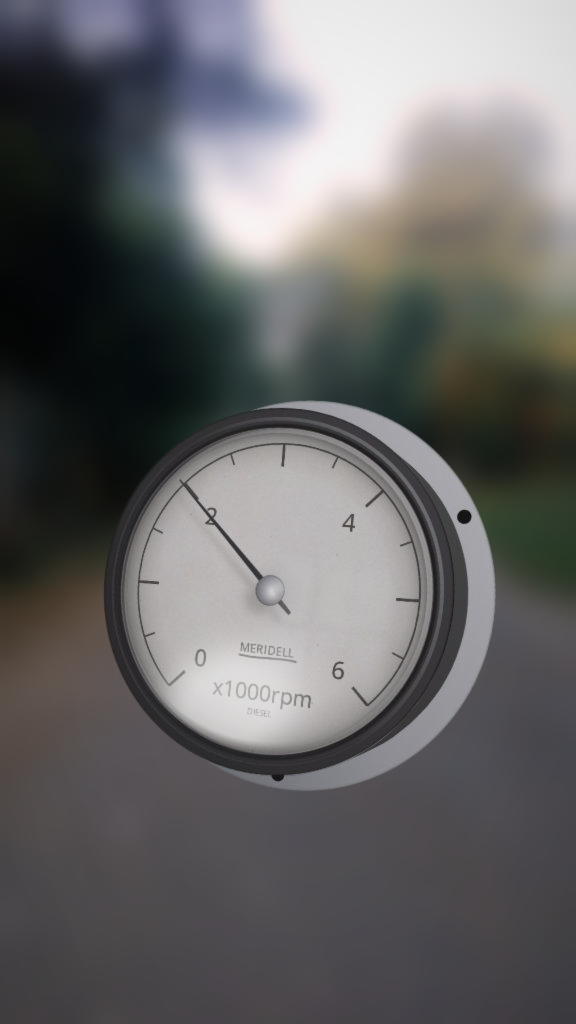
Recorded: 2000
